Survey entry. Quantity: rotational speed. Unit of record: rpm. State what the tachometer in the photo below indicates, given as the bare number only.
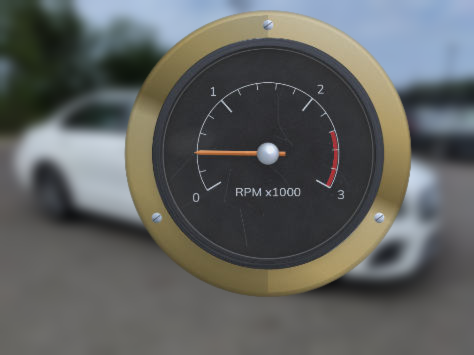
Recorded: 400
